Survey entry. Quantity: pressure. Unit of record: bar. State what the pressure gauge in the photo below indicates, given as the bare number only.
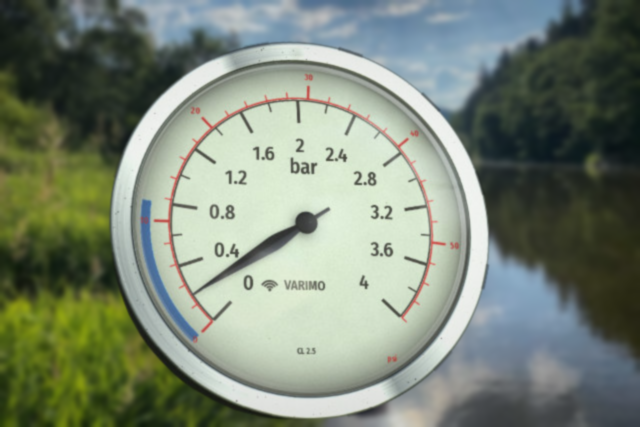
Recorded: 0.2
